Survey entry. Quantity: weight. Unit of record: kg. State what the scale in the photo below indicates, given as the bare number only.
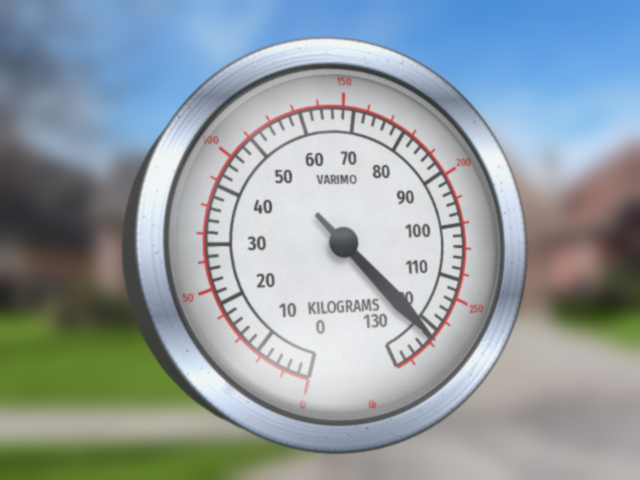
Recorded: 122
